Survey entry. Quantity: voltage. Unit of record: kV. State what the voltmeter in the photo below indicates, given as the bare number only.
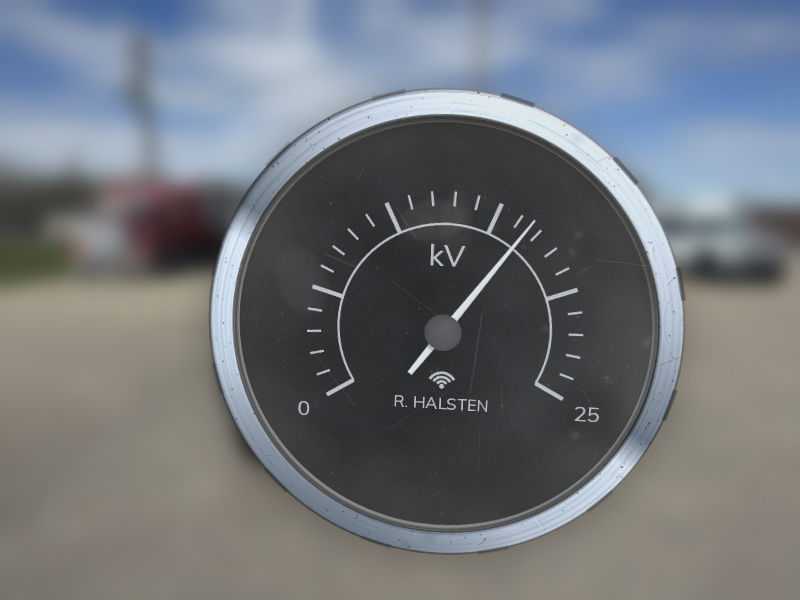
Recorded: 16.5
